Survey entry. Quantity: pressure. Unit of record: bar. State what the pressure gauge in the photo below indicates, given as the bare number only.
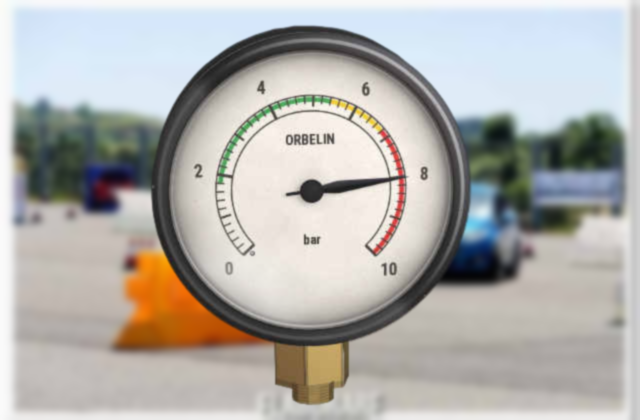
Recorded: 8
